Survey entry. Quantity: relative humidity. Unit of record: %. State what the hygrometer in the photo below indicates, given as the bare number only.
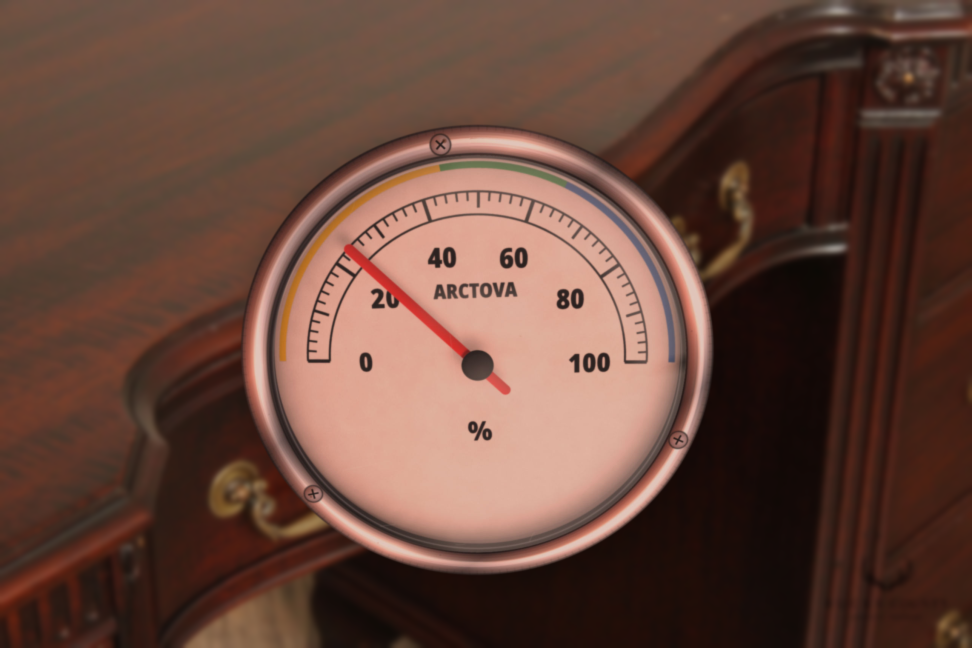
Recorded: 24
